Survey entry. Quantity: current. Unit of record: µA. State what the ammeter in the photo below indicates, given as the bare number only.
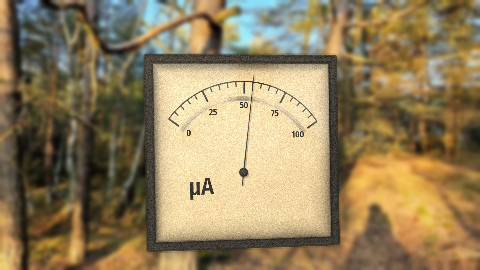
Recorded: 55
